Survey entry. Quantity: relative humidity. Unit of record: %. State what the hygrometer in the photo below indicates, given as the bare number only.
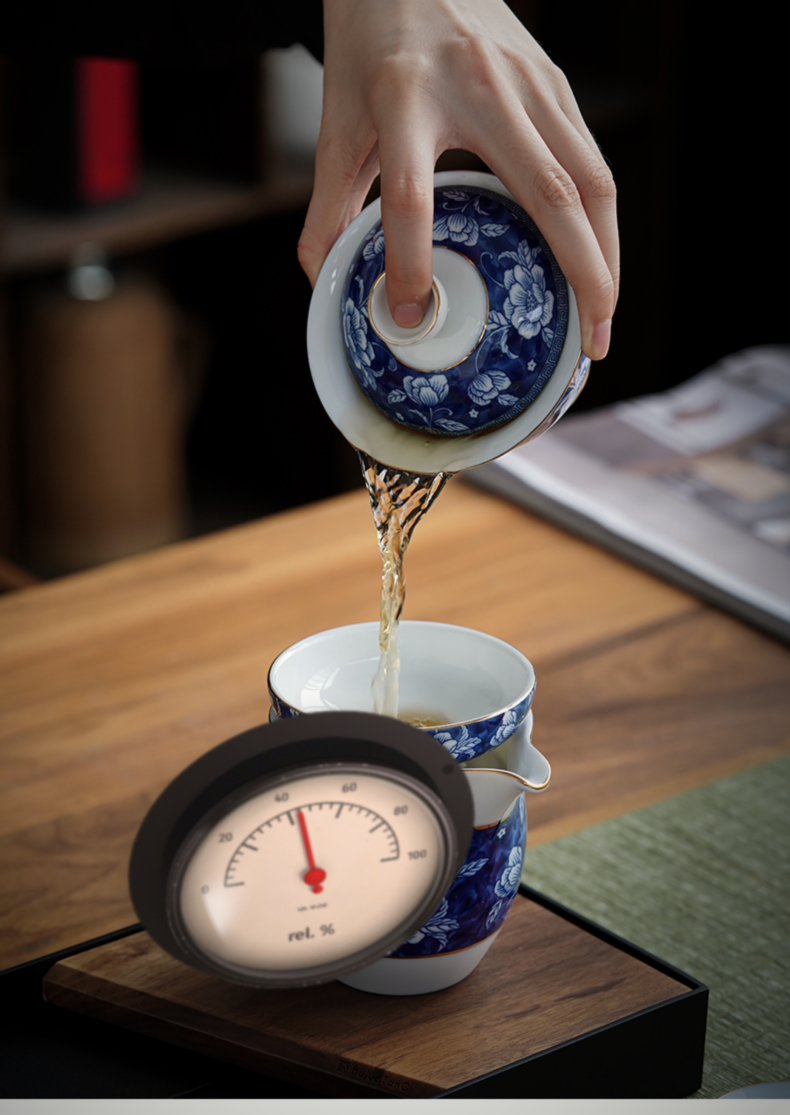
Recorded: 44
